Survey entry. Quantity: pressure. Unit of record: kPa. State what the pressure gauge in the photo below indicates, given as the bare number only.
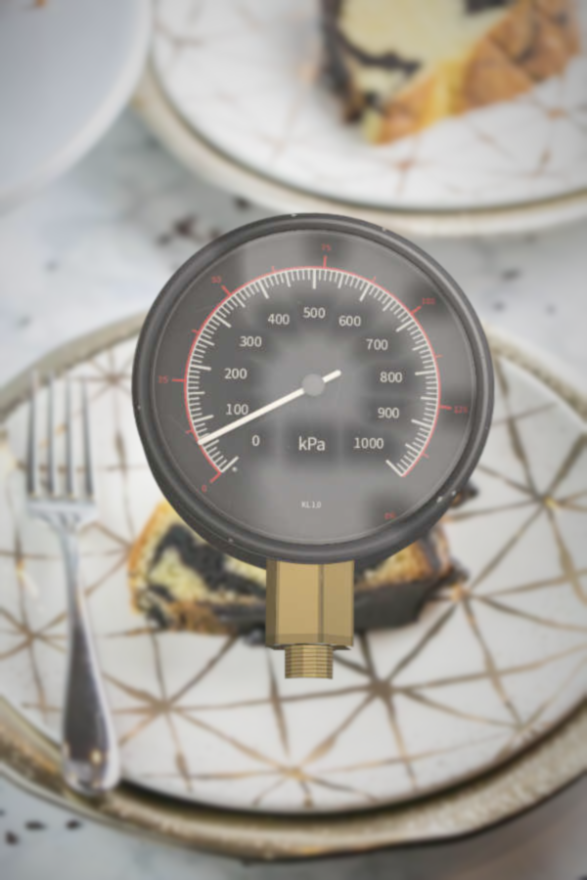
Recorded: 60
